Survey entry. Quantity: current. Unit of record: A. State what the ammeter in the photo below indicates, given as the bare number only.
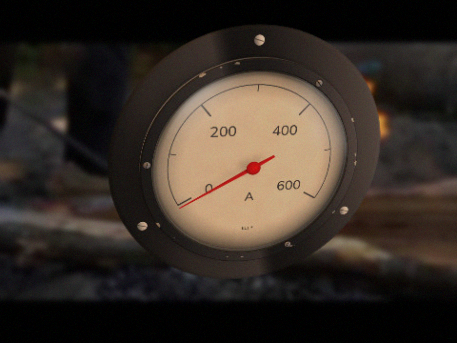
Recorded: 0
